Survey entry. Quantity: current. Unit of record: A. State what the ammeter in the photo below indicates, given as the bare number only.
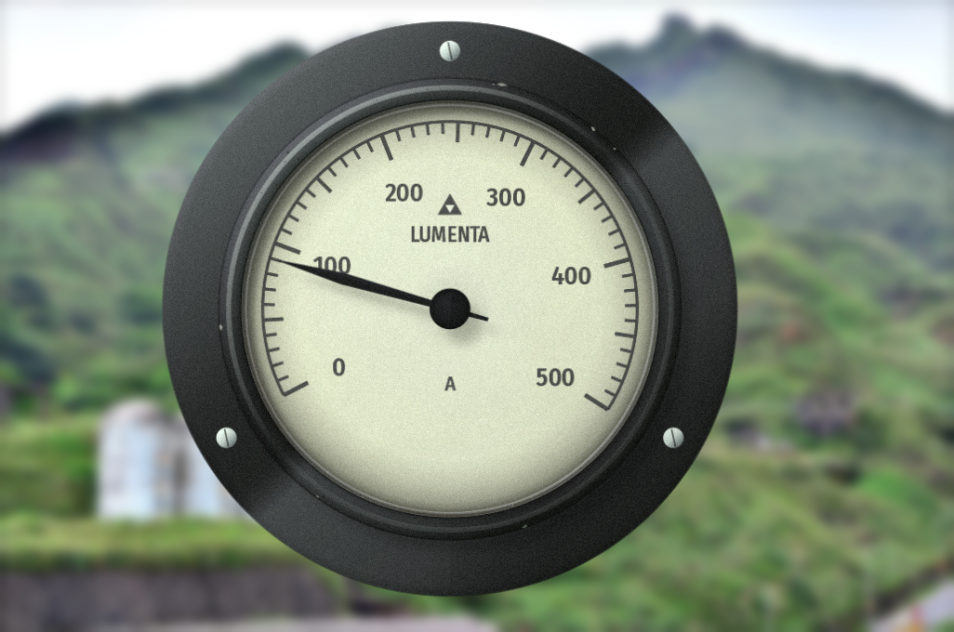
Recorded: 90
